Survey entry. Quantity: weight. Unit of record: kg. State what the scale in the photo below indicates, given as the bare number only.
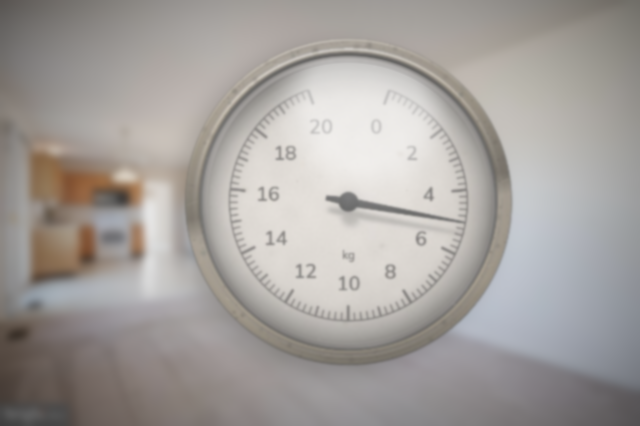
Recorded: 5
